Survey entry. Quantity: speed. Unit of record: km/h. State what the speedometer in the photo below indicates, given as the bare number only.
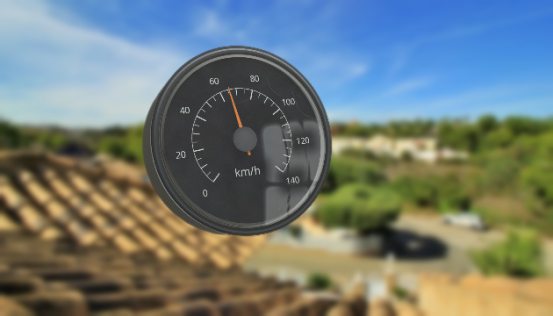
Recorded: 65
